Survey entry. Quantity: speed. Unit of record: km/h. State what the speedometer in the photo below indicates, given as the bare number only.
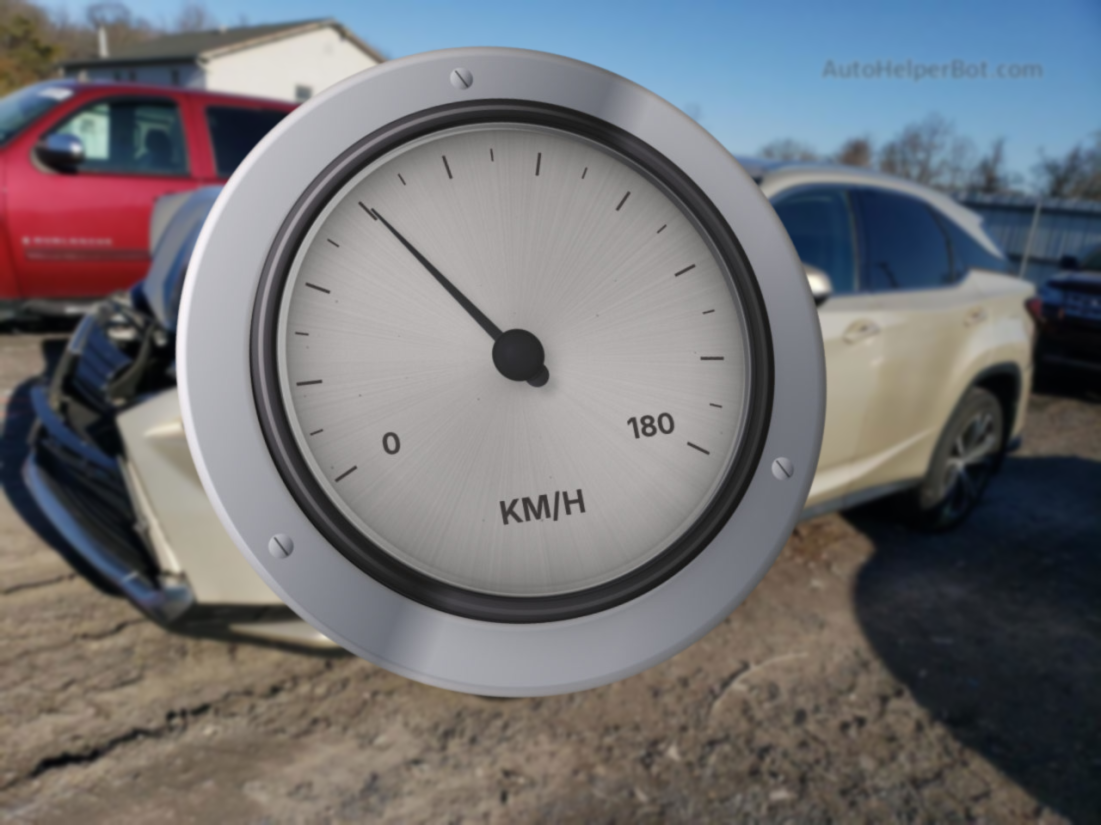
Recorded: 60
